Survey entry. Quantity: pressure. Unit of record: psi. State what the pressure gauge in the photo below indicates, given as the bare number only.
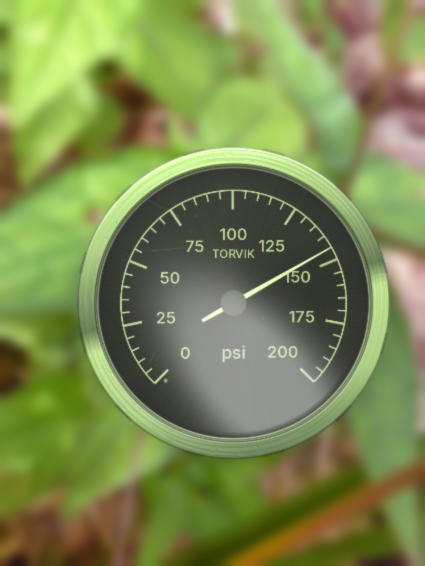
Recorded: 145
